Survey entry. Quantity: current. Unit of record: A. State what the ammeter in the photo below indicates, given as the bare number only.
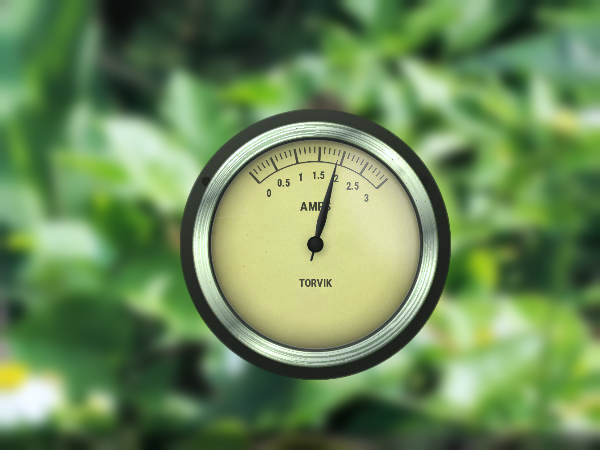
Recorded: 1.9
